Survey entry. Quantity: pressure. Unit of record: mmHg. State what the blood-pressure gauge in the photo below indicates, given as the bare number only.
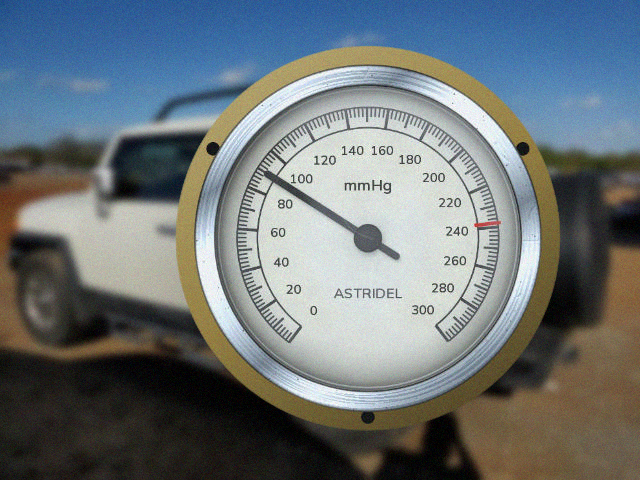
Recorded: 90
